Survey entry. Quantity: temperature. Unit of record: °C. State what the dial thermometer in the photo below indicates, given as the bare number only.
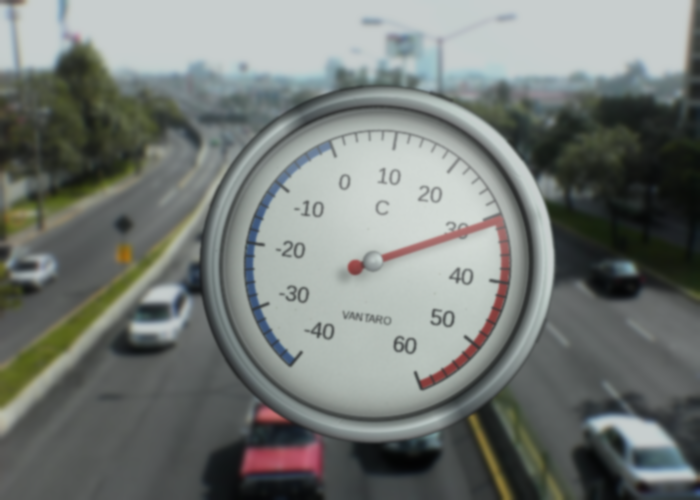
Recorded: 31
